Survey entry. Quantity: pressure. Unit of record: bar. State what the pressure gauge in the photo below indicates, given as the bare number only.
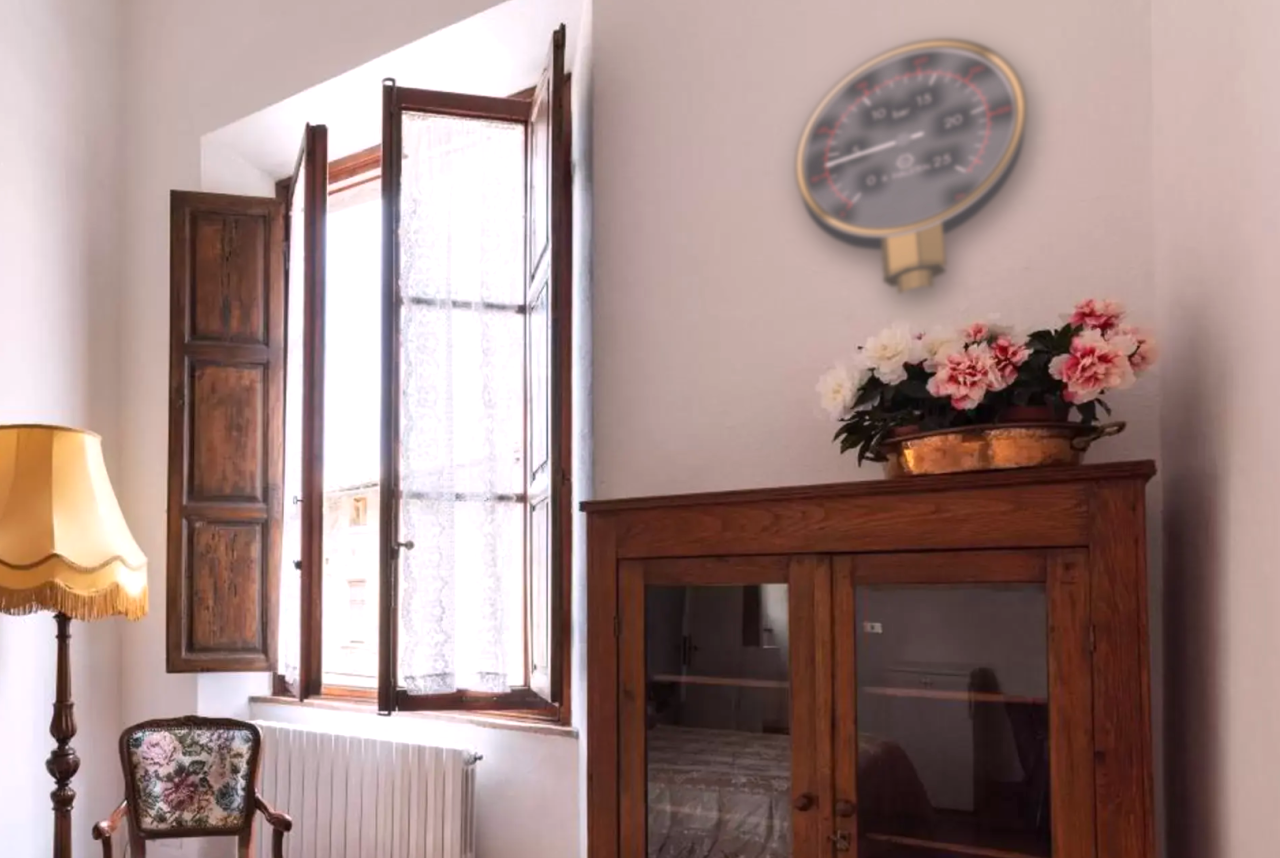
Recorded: 4
